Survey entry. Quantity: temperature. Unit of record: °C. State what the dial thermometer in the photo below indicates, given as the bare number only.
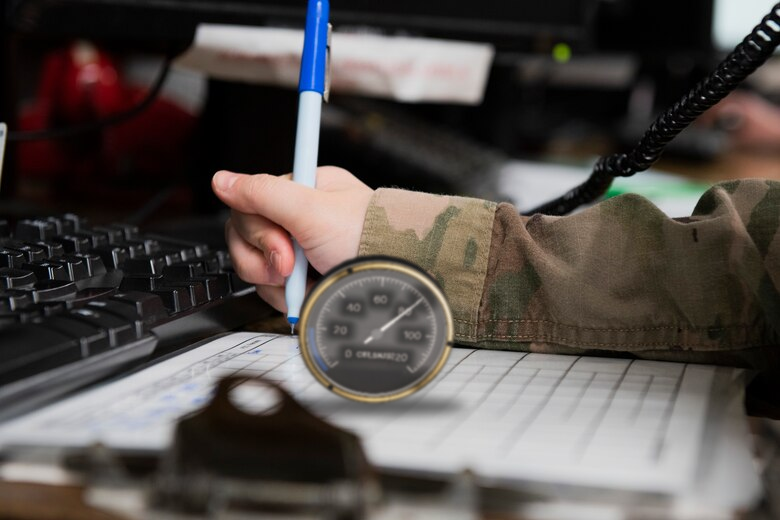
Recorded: 80
